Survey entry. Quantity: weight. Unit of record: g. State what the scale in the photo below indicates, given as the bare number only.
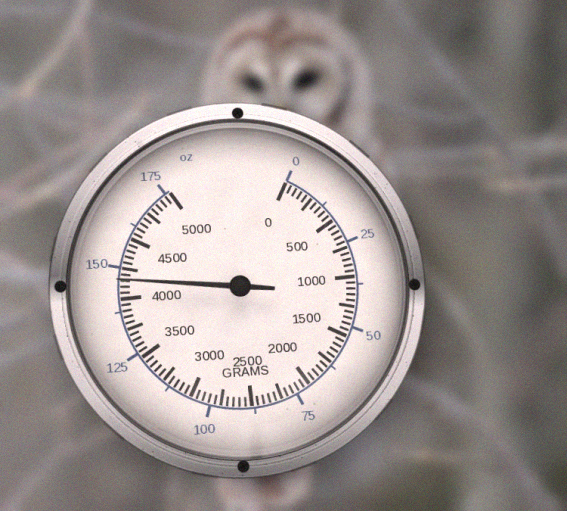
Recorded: 4150
